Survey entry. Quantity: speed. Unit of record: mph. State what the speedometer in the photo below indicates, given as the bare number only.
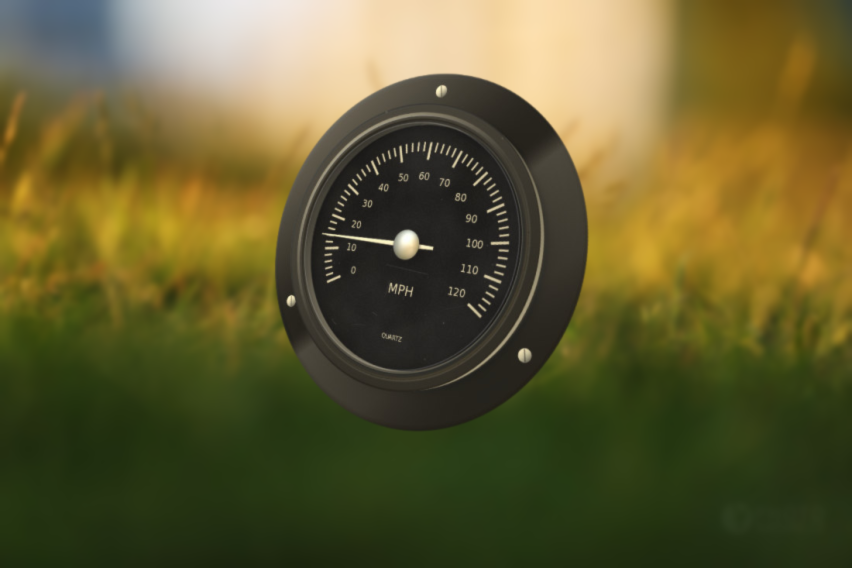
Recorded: 14
